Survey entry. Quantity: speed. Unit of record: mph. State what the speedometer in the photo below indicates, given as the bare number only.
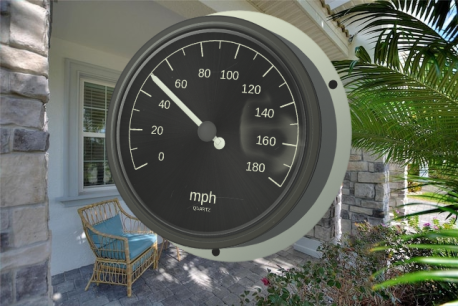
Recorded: 50
